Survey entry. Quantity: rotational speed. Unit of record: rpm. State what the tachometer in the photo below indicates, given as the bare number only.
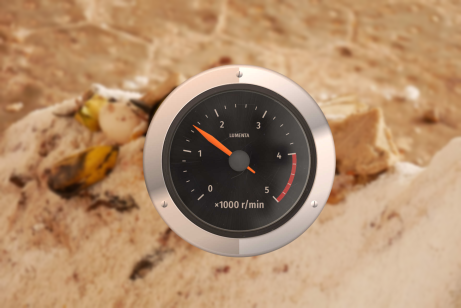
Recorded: 1500
